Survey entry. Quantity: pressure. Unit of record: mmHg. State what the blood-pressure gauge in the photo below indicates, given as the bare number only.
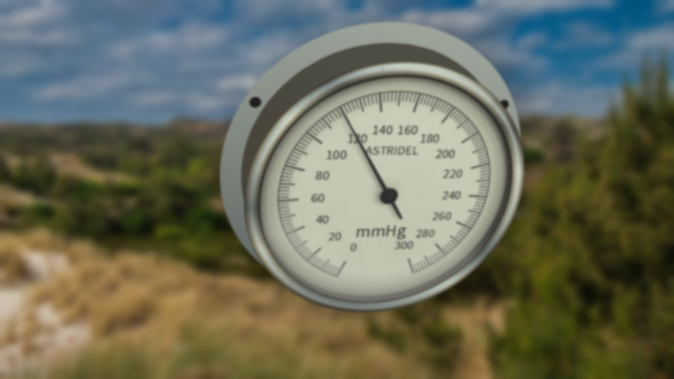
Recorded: 120
